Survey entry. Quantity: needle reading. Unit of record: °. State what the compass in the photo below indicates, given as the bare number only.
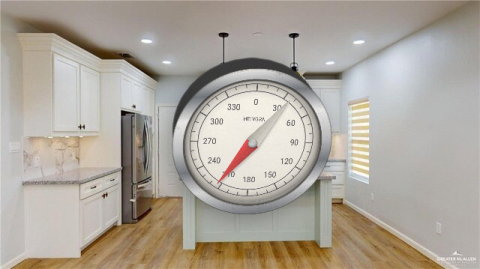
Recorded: 215
